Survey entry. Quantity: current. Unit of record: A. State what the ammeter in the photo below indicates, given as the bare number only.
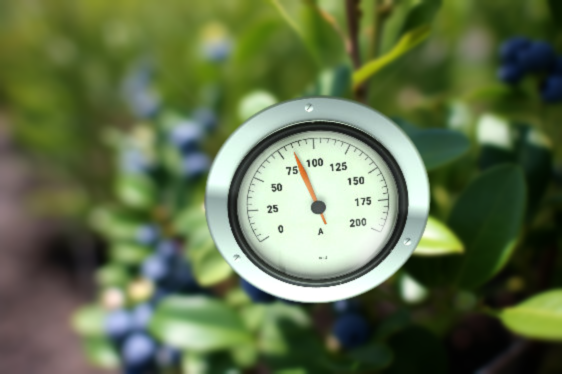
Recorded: 85
